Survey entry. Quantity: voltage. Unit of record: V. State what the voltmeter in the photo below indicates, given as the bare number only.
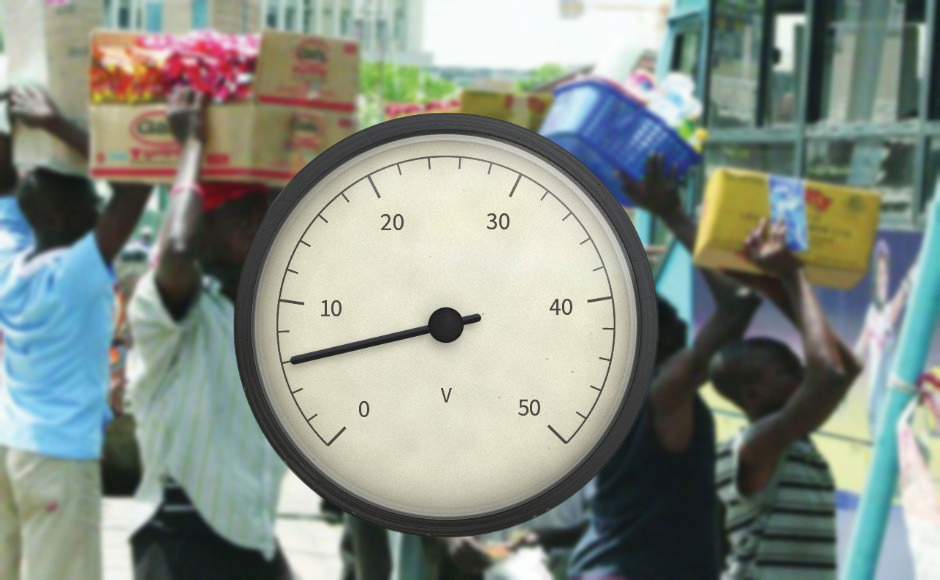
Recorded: 6
